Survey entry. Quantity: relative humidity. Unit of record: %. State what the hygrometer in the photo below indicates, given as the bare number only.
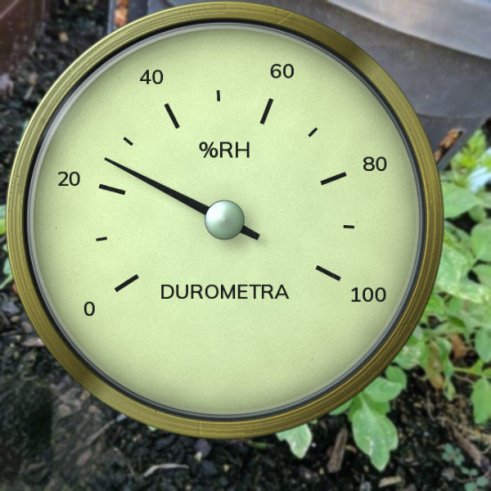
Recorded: 25
